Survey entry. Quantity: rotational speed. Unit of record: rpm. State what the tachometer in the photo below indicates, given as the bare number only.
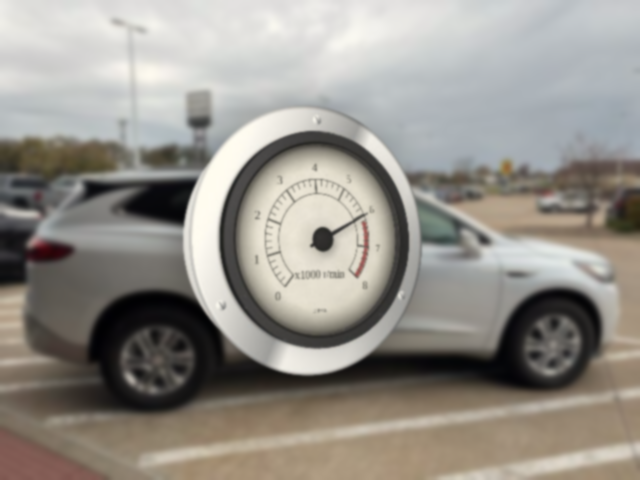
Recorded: 6000
